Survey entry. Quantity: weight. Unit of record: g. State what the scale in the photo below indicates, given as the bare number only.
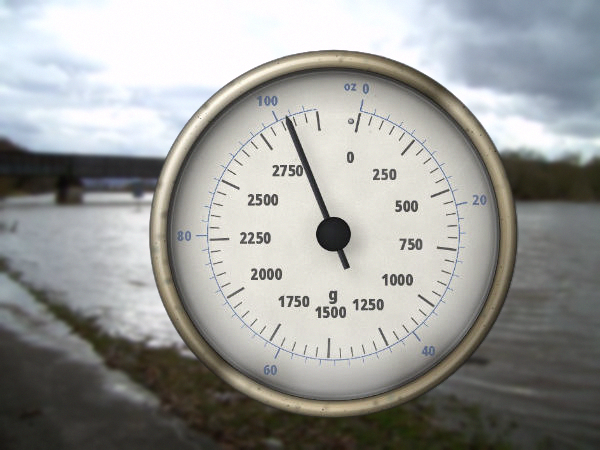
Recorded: 2875
